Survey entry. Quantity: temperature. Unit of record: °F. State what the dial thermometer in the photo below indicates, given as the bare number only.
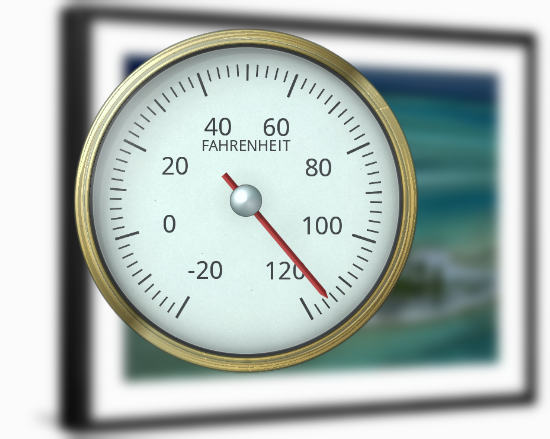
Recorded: 115
